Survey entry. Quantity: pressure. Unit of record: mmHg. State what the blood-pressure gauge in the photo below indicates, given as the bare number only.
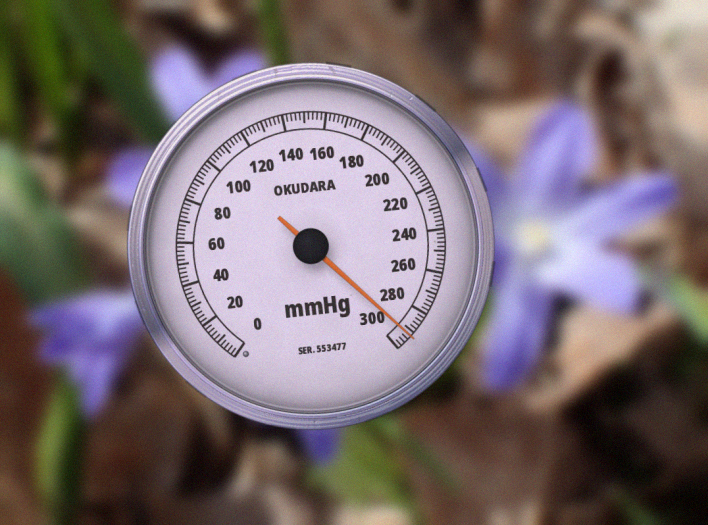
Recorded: 292
